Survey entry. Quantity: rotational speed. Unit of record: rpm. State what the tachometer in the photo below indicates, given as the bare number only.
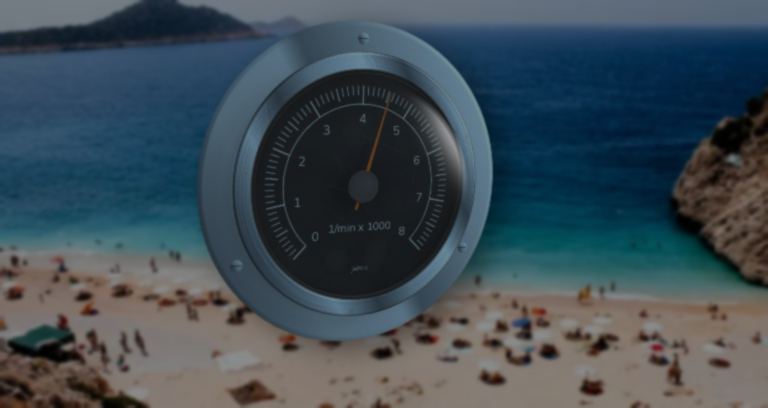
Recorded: 4500
